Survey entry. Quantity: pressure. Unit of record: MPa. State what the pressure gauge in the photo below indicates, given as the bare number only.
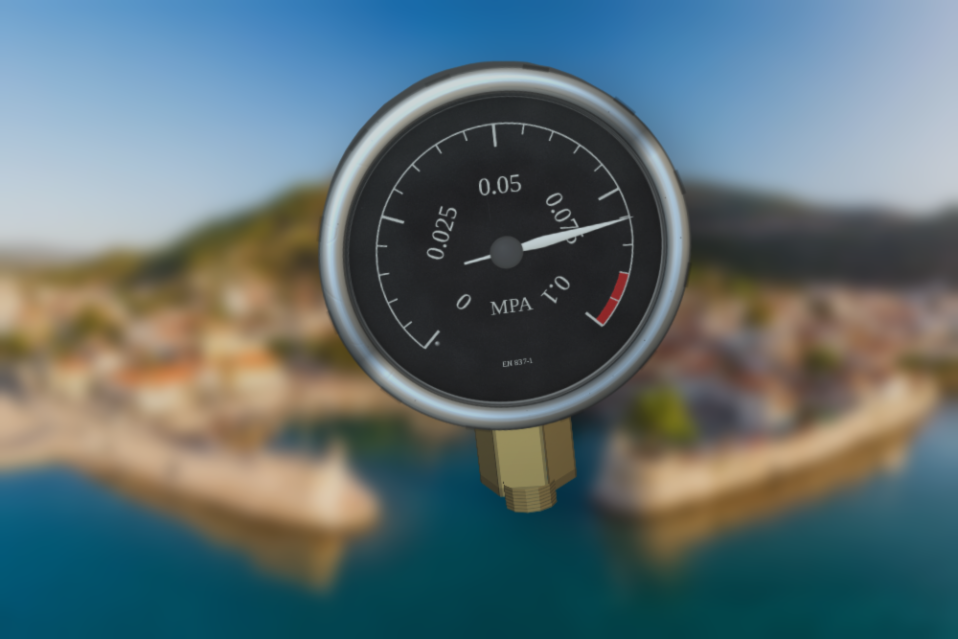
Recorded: 0.08
